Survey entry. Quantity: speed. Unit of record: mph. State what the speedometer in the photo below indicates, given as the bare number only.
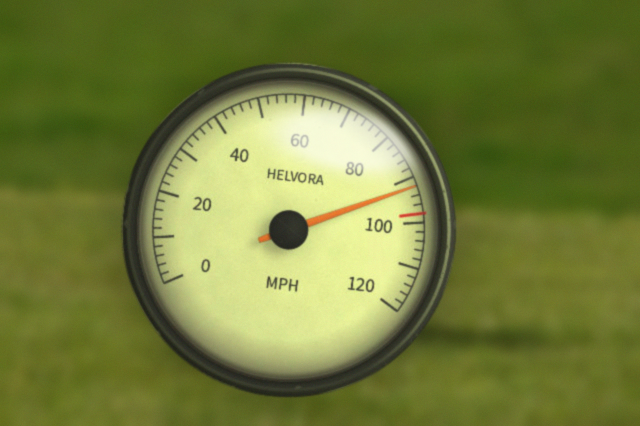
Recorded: 92
